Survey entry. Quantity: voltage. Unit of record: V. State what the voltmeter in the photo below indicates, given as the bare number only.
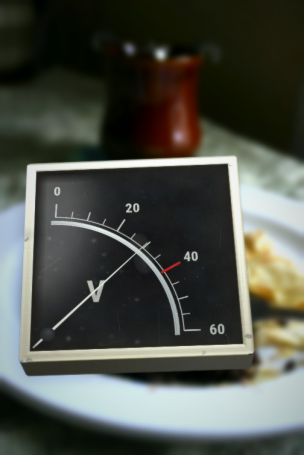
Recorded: 30
